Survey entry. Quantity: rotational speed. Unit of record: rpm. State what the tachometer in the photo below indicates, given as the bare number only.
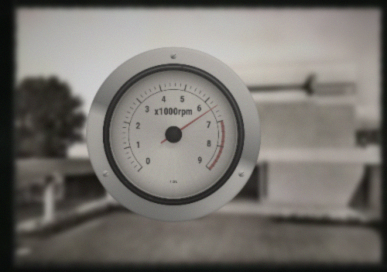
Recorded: 6400
